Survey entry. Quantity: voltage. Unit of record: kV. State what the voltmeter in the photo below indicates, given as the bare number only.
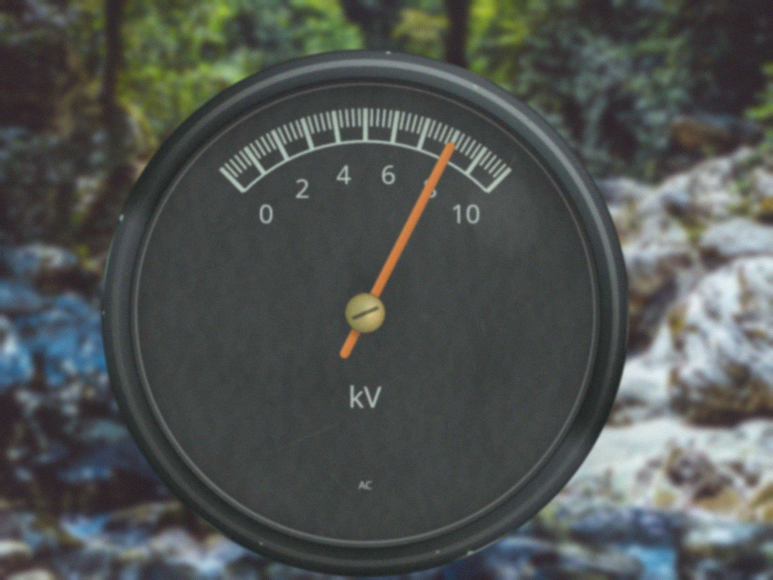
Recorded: 8
